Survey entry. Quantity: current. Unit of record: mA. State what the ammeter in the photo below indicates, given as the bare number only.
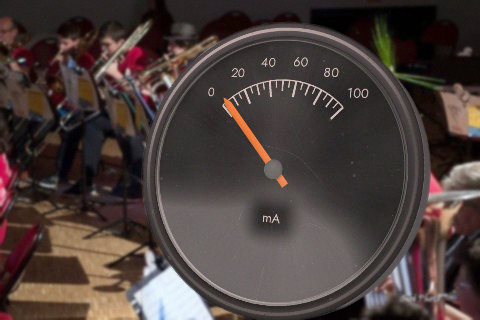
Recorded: 5
